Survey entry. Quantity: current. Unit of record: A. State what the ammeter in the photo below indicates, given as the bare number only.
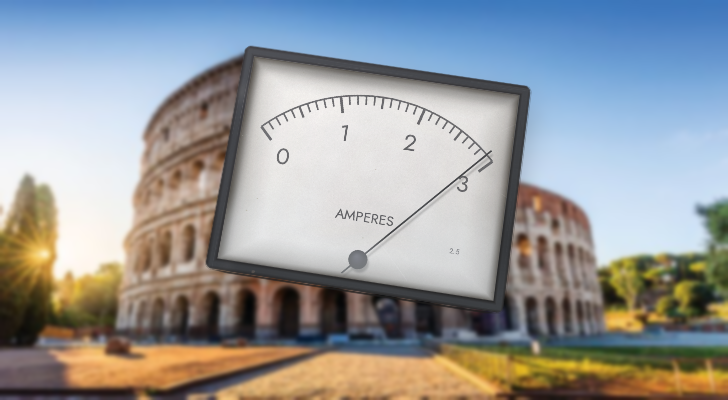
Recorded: 2.9
